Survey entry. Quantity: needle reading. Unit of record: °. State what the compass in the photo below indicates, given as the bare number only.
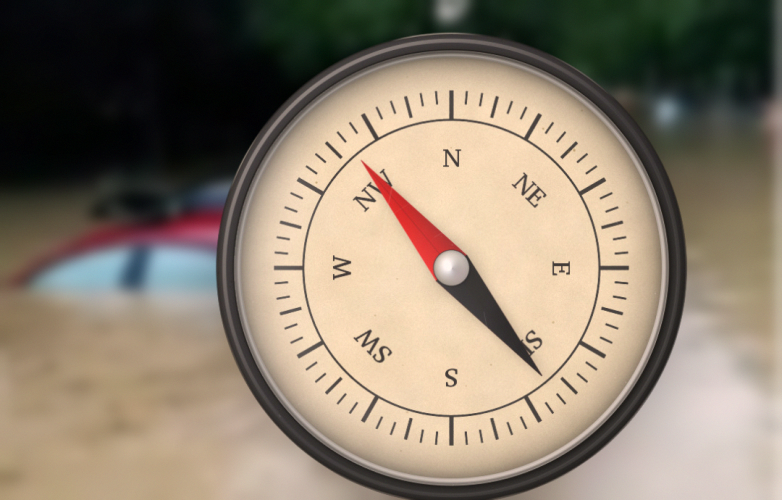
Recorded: 320
